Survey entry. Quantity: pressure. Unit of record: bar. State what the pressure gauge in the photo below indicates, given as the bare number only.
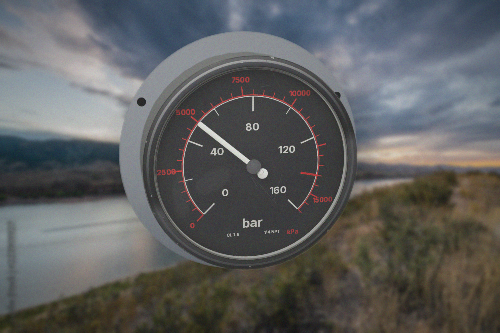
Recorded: 50
